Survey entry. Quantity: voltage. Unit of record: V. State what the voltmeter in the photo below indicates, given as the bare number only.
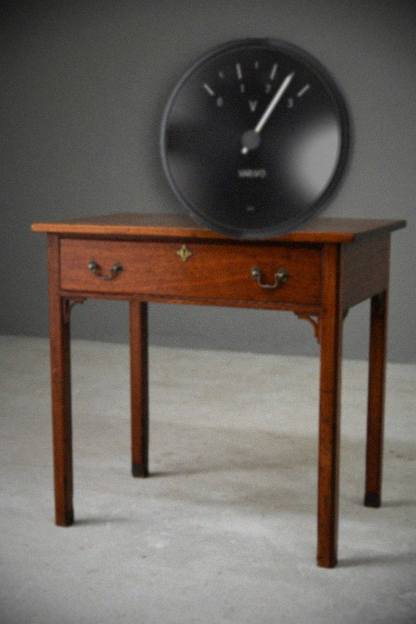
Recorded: 2.5
